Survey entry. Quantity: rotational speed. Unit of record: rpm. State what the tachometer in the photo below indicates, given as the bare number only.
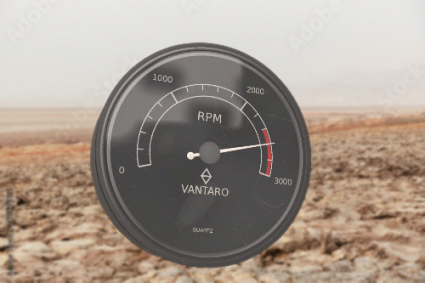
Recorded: 2600
